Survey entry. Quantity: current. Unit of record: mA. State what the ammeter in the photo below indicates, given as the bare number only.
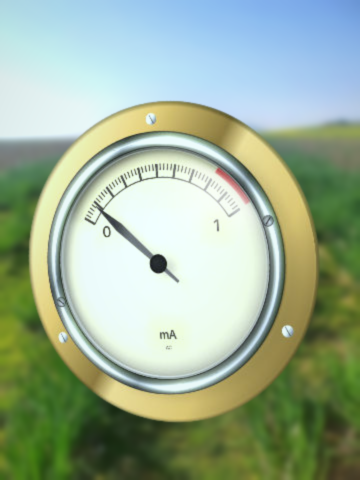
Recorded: 0.1
